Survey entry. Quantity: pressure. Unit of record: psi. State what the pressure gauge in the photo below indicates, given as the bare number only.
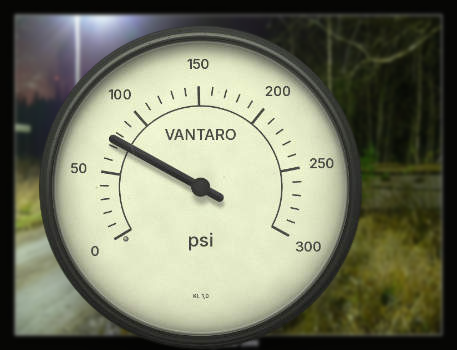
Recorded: 75
